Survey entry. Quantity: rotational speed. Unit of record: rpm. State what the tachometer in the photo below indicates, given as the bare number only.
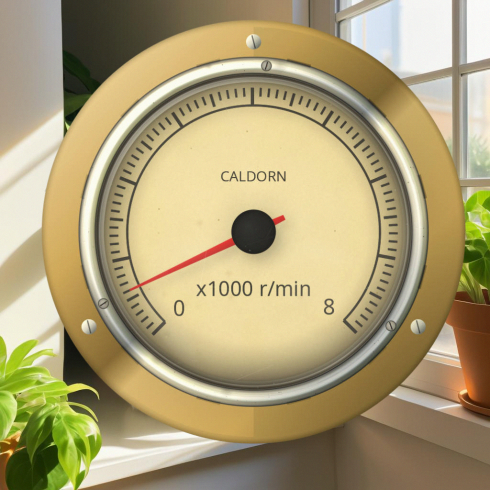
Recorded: 600
